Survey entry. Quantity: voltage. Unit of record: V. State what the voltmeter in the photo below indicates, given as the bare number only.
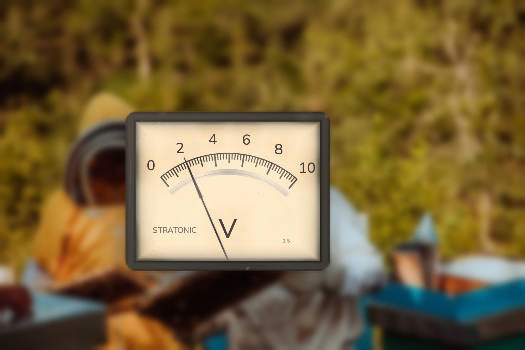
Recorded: 2
